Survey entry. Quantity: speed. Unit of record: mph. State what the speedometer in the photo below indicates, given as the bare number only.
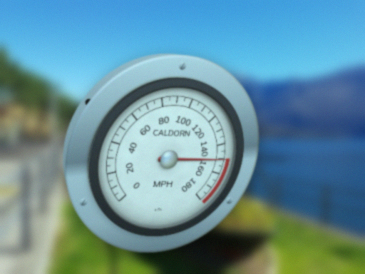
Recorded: 150
